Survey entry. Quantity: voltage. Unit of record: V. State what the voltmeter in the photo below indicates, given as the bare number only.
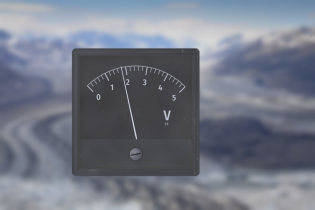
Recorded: 1.8
